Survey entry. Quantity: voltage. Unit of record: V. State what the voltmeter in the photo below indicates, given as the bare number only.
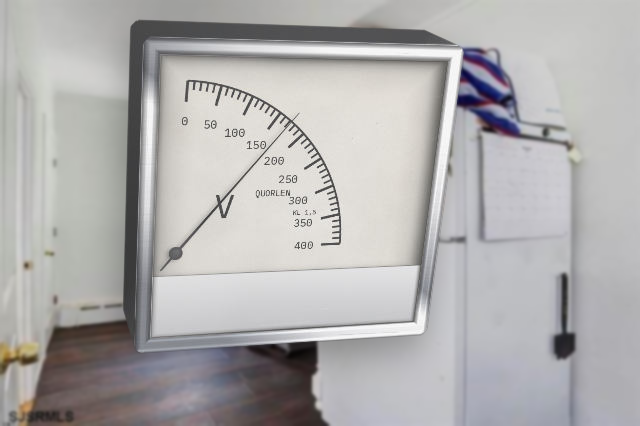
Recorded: 170
